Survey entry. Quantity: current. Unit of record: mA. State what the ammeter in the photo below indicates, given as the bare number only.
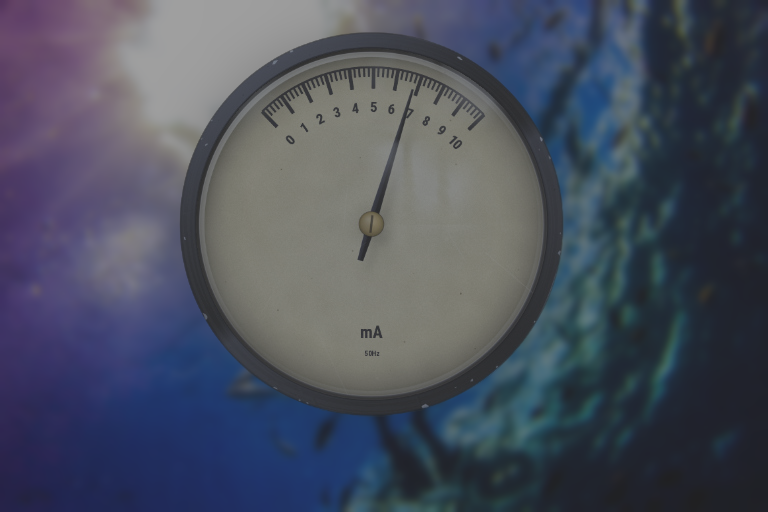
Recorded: 6.8
